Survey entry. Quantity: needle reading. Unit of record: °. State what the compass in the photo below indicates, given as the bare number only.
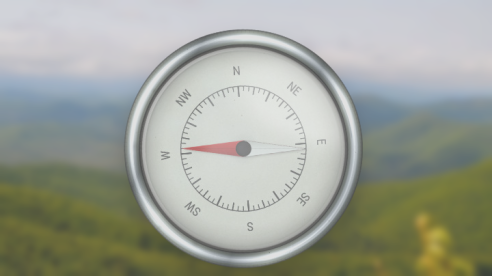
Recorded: 275
